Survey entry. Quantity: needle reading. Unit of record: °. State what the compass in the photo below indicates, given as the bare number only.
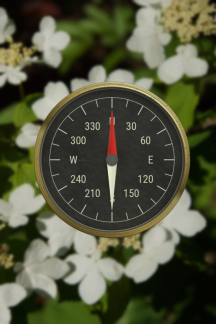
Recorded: 0
